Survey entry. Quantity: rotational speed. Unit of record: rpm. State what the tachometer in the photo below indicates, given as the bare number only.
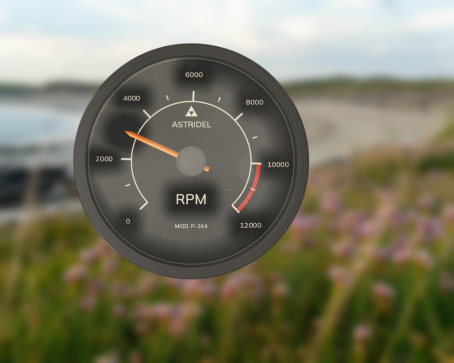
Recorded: 3000
